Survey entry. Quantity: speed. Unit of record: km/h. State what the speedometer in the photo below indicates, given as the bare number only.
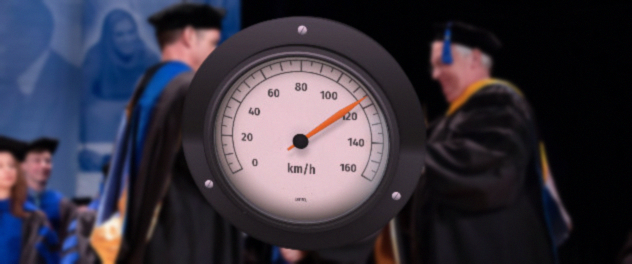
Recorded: 115
